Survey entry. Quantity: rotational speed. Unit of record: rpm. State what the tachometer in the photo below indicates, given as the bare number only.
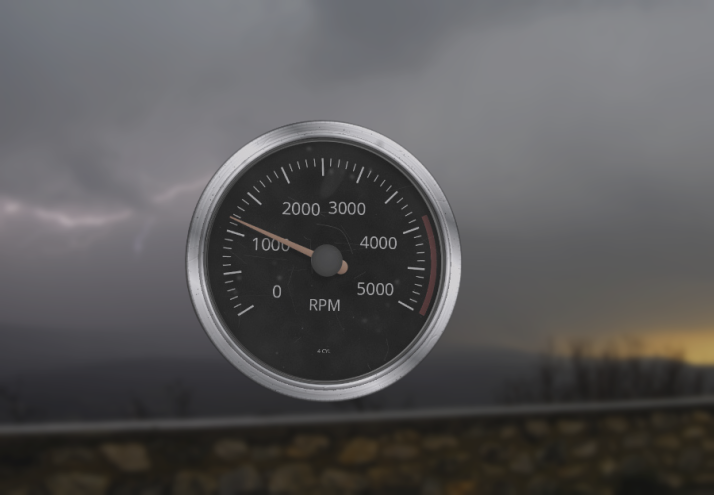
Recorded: 1150
